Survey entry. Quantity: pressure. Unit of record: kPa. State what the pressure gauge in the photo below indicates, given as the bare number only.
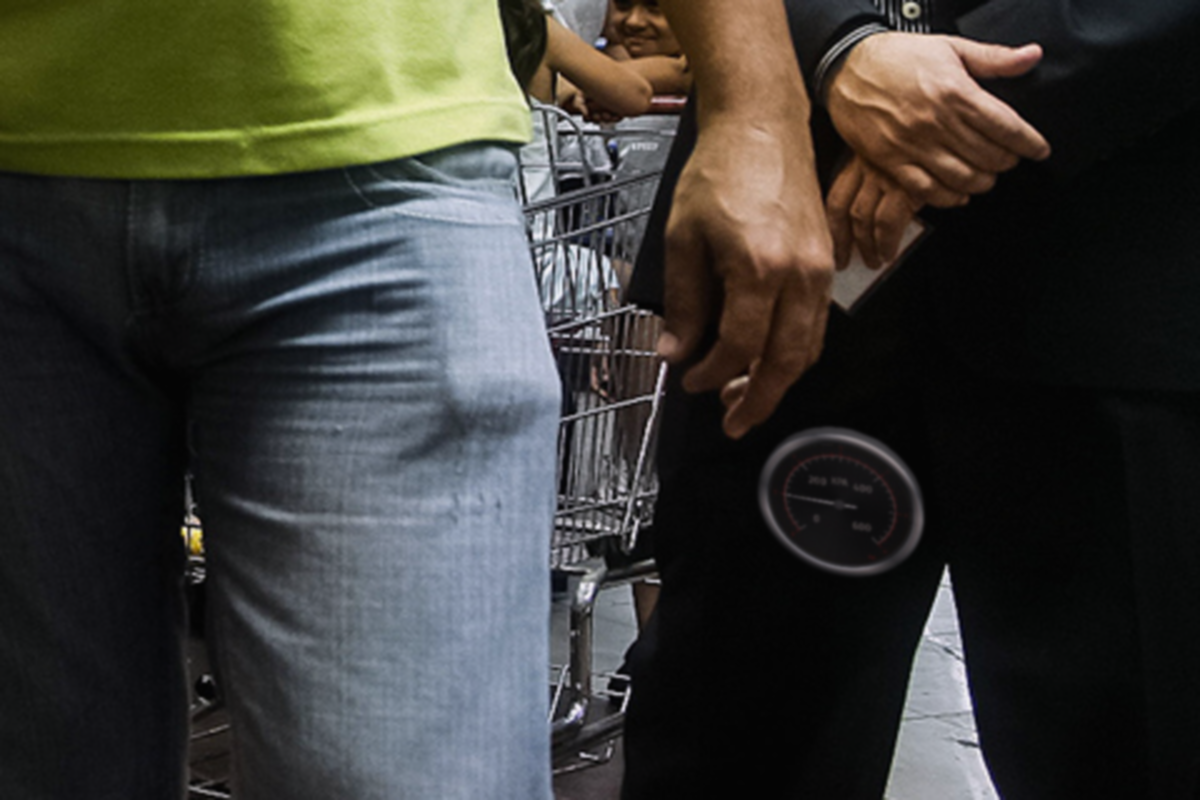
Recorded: 100
